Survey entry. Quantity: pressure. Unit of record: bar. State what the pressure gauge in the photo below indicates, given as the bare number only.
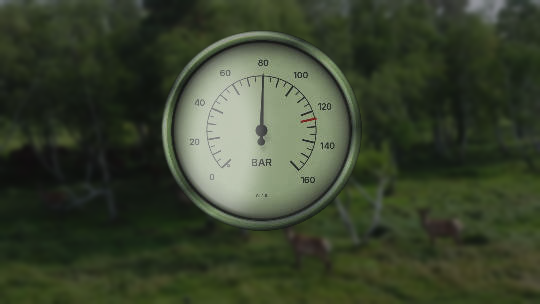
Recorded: 80
